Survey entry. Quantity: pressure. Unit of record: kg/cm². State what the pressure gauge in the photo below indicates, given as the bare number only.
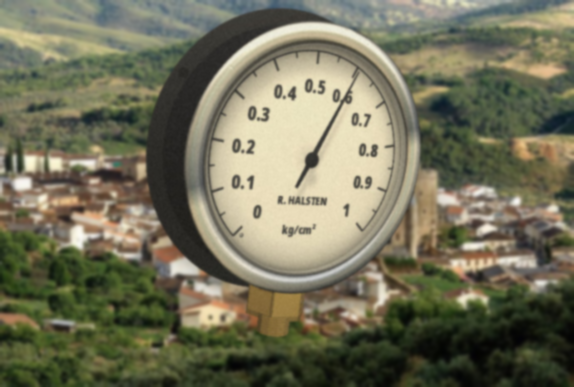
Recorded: 0.6
